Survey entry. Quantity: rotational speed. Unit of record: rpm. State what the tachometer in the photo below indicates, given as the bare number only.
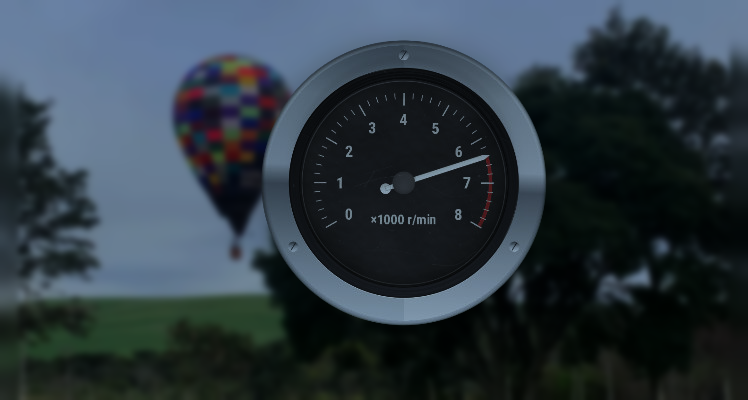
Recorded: 6400
